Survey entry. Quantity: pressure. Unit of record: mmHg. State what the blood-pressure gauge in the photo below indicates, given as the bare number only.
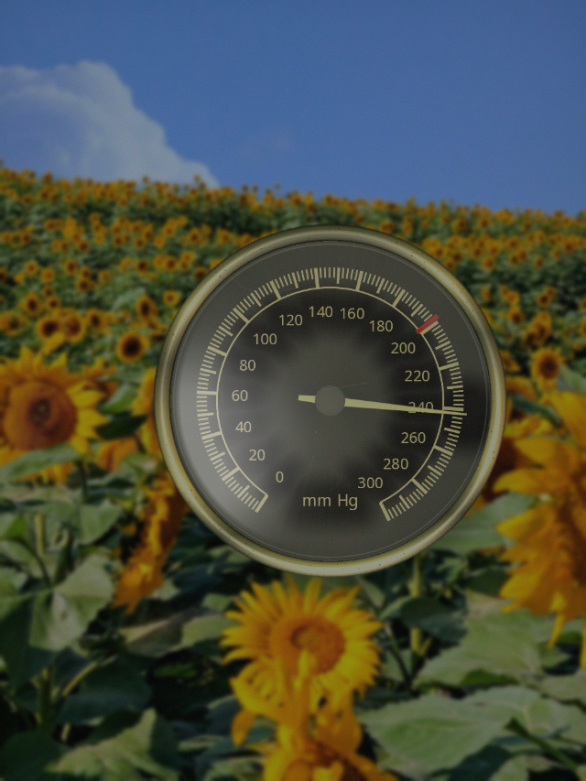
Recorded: 242
